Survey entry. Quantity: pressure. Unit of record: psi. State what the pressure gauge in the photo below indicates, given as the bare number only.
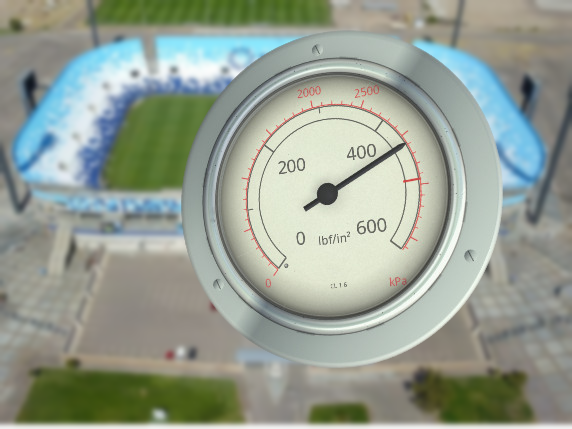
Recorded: 450
